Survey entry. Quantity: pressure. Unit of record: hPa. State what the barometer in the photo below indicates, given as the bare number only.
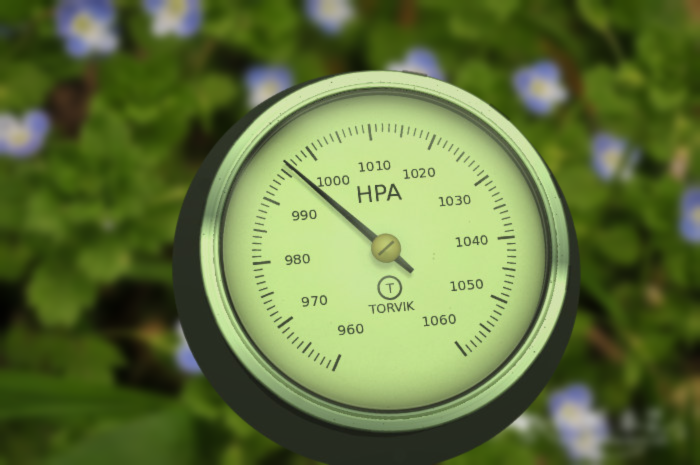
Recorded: 996
